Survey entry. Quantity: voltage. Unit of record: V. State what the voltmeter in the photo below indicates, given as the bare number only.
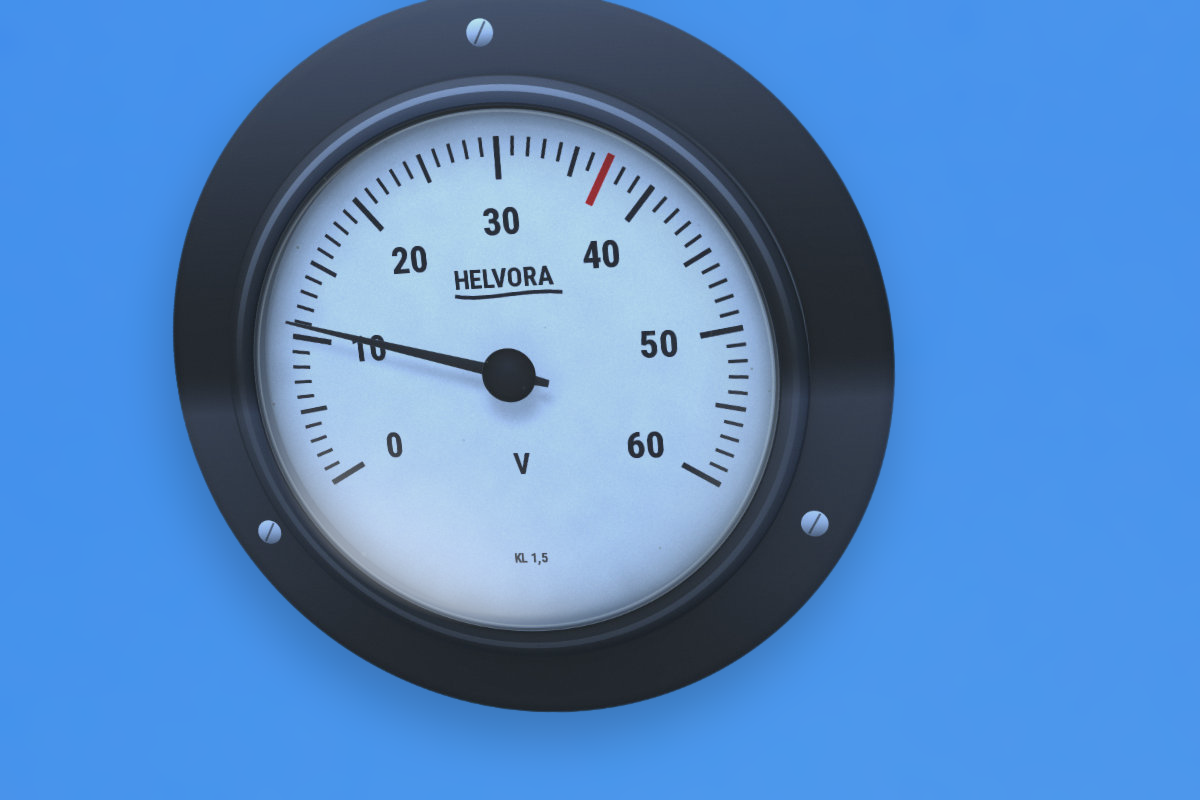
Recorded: 11
